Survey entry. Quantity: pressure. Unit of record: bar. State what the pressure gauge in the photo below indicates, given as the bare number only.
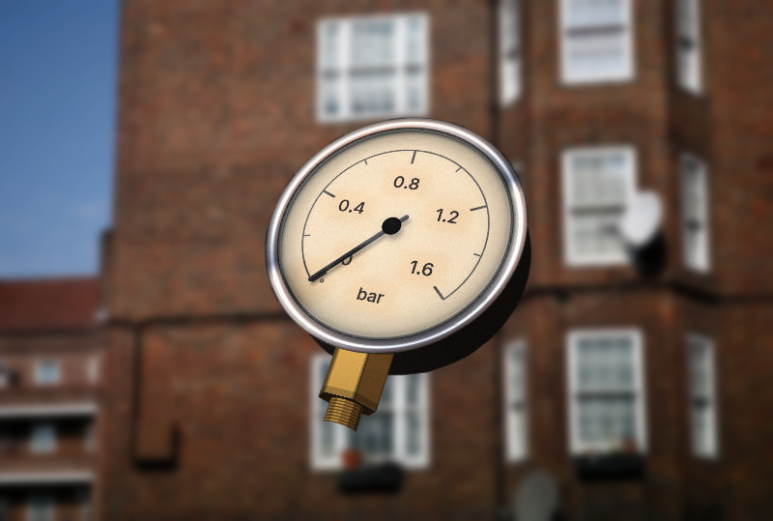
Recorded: 0
